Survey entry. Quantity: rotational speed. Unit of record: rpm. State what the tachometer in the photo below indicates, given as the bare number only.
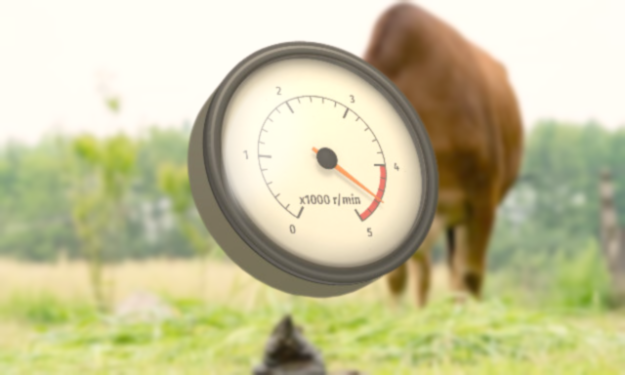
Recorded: 4600
